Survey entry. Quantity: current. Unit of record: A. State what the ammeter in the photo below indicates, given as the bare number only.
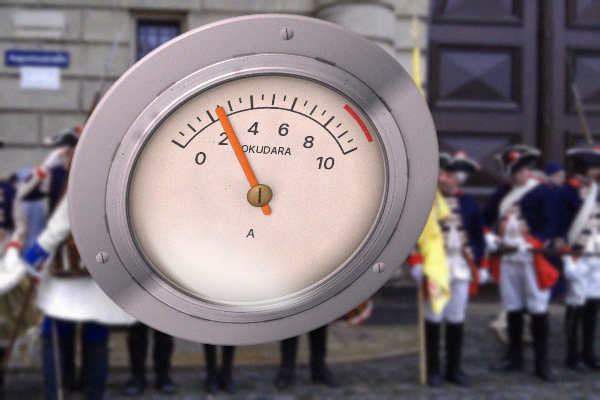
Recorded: 2.5
